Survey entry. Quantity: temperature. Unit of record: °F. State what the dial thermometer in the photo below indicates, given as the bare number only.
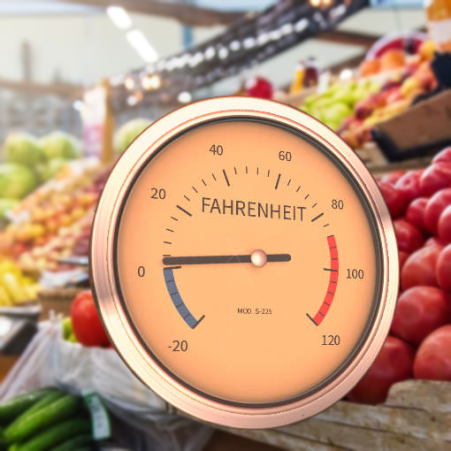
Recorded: 2
